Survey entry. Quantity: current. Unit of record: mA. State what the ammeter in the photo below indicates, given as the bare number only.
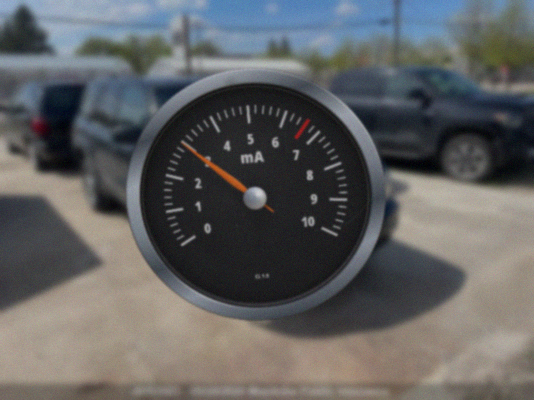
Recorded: 3
